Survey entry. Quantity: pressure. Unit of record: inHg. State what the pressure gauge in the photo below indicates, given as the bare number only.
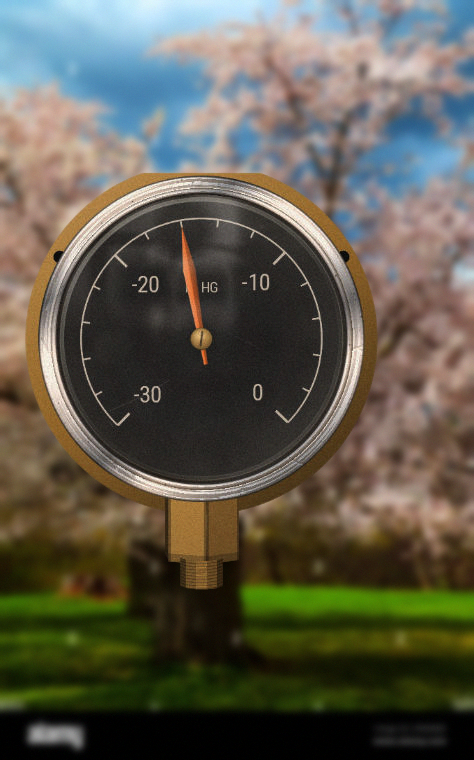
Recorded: -16
